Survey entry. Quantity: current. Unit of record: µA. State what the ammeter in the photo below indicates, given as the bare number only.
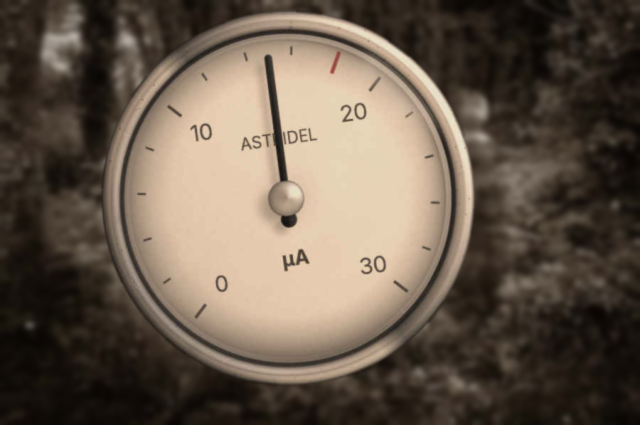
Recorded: 15
